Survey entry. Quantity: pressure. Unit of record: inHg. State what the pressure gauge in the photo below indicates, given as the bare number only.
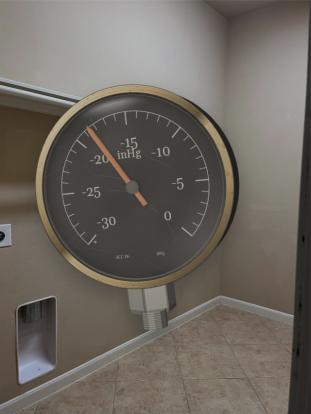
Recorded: -18.5
